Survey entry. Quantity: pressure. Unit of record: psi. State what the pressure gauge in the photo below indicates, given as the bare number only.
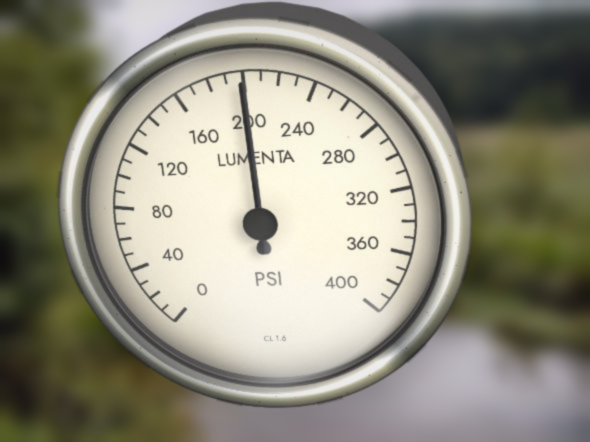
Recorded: 200
